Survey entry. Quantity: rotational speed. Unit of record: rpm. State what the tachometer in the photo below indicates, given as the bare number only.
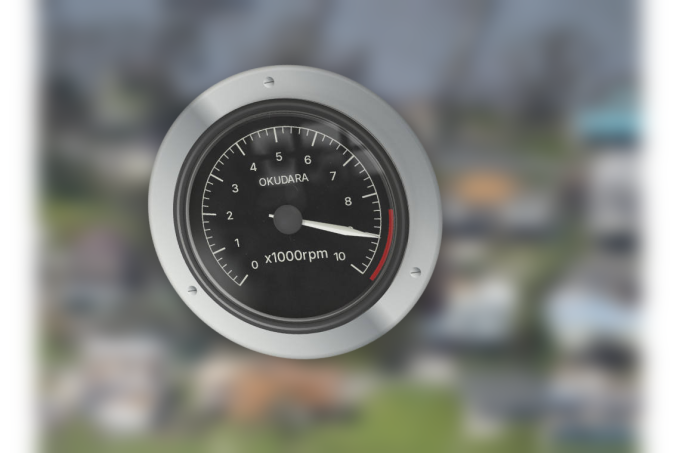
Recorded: 9000
